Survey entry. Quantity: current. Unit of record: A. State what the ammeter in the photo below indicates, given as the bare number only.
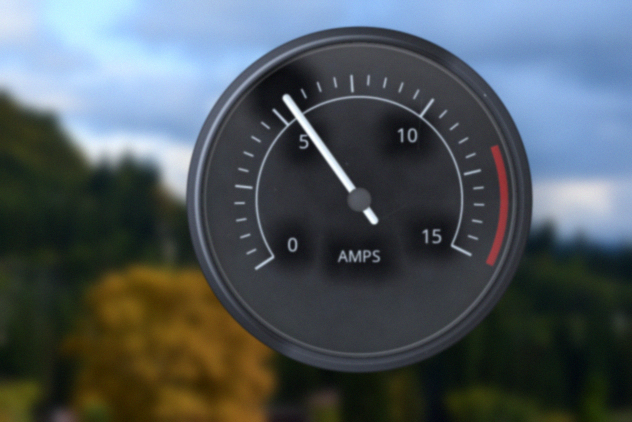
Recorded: 5.5
